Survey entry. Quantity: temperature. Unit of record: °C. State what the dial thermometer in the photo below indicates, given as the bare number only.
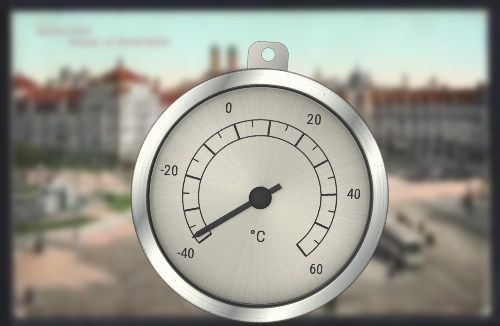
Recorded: -37.5
